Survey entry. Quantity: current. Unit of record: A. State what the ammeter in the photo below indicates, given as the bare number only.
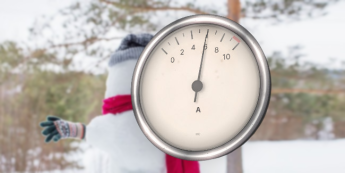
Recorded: 6
